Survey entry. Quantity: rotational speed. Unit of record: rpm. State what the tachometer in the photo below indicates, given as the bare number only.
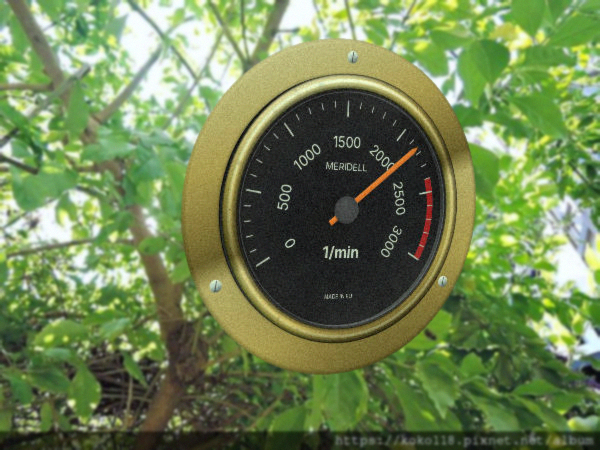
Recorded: 2150
